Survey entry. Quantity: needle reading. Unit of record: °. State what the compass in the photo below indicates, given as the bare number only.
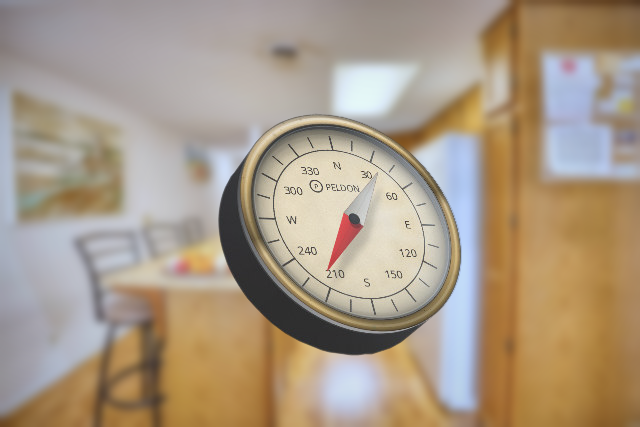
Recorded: 217.5
